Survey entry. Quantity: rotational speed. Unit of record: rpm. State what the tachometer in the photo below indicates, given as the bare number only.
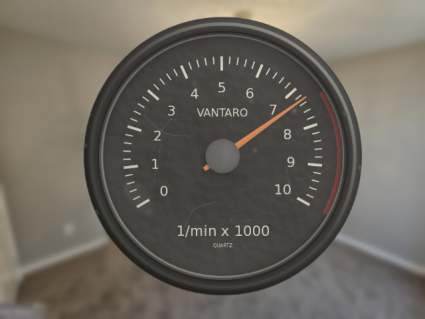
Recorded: 7300
